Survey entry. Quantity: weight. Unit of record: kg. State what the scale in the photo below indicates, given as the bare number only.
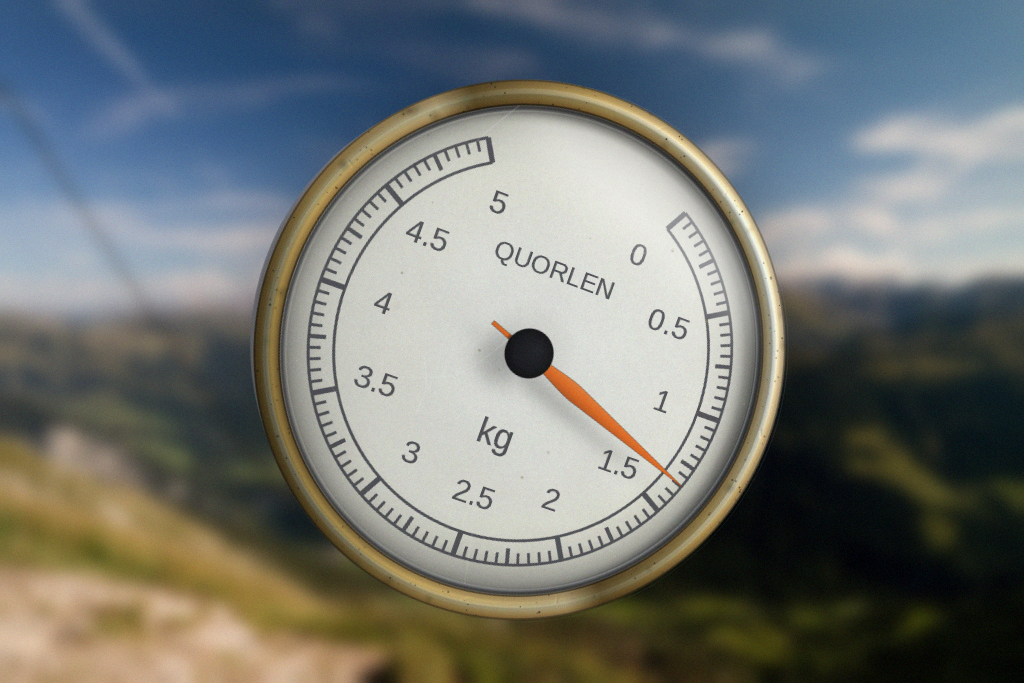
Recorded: 1.35
